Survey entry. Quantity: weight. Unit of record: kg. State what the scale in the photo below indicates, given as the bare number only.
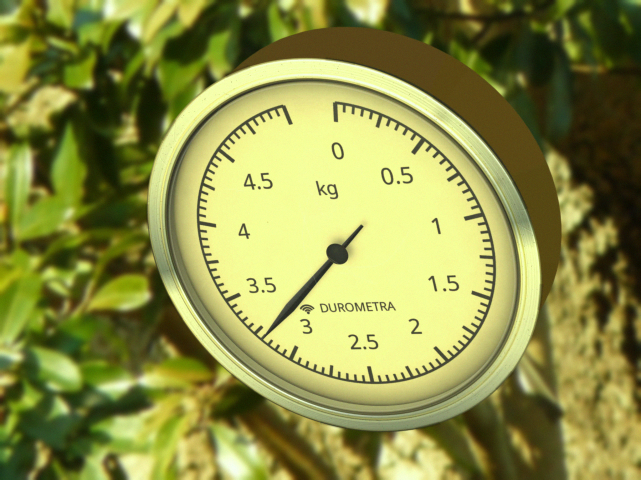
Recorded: 3.2
